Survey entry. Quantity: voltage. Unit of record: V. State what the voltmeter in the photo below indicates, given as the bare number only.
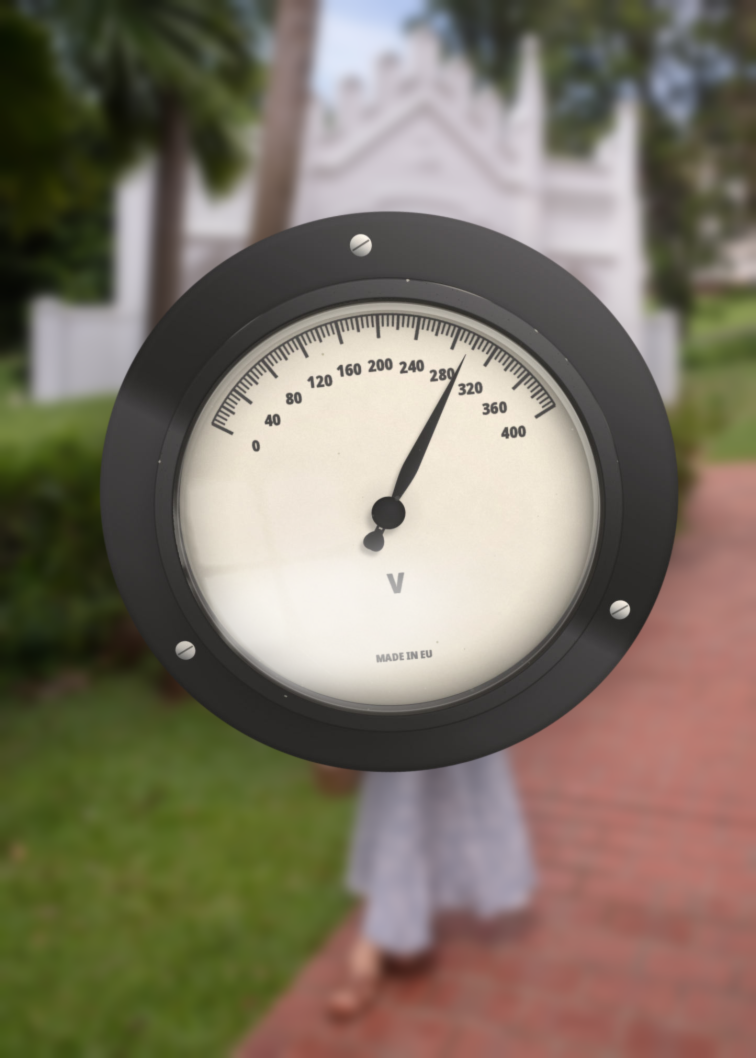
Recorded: 295
